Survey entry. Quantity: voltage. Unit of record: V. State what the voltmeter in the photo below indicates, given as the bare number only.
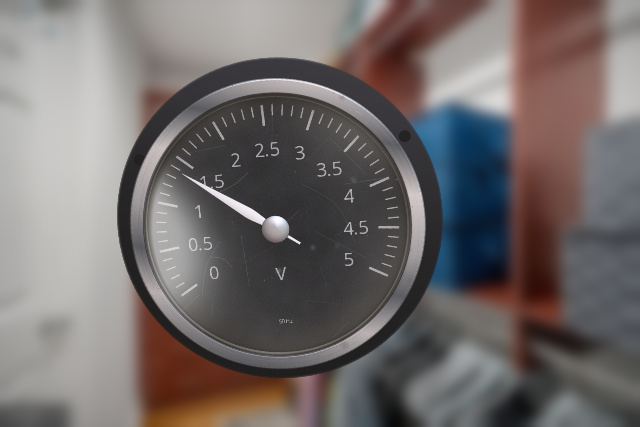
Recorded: 1.4
